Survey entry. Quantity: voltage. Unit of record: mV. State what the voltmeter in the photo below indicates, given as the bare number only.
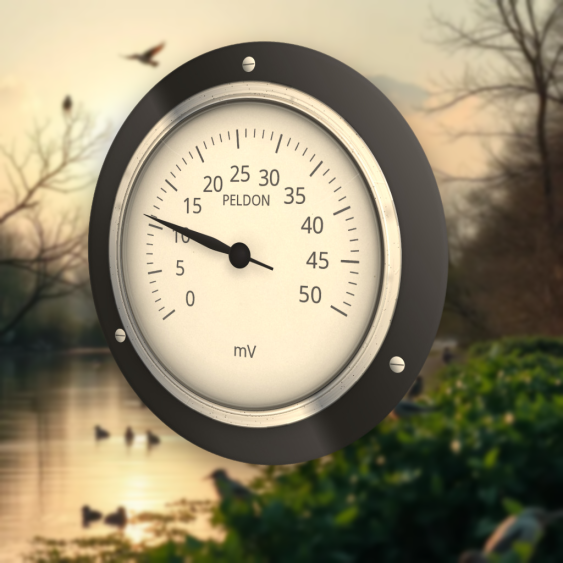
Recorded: 11
